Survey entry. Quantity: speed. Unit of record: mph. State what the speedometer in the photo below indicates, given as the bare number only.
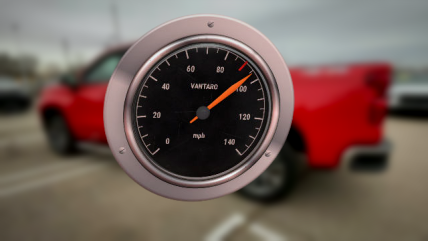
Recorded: 95
